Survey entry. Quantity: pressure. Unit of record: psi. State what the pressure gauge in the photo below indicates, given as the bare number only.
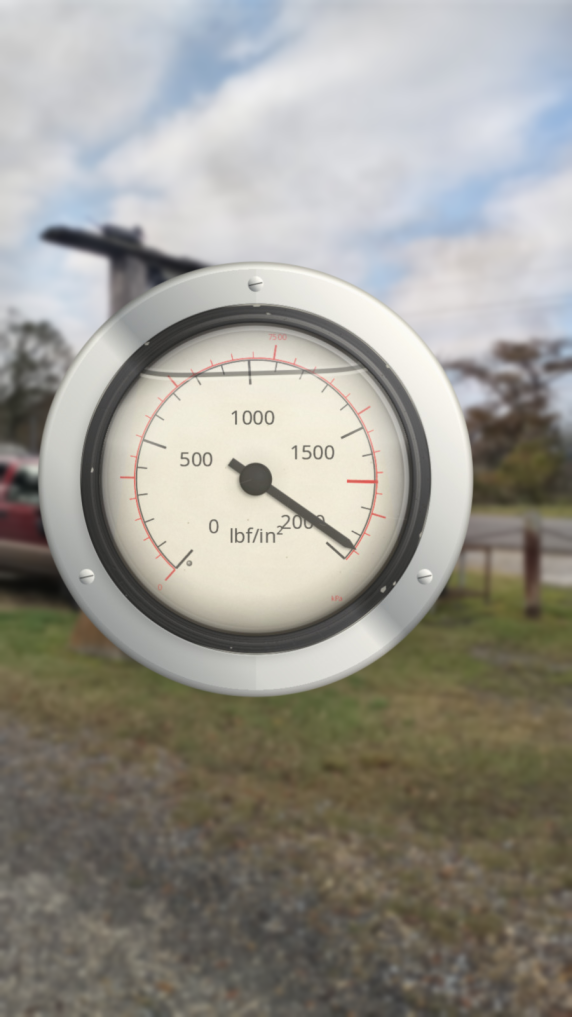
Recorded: 1950
